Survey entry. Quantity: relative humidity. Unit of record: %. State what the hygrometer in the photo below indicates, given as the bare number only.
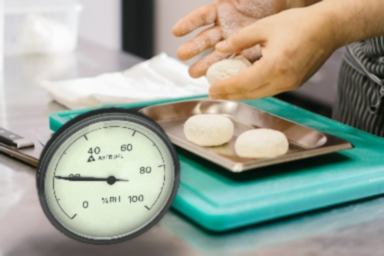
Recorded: 20
